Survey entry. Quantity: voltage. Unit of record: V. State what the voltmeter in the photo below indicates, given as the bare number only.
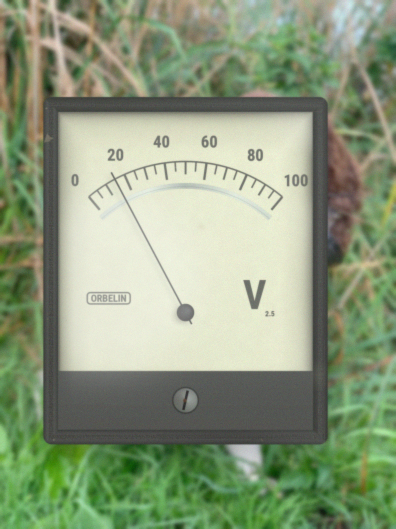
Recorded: 15
